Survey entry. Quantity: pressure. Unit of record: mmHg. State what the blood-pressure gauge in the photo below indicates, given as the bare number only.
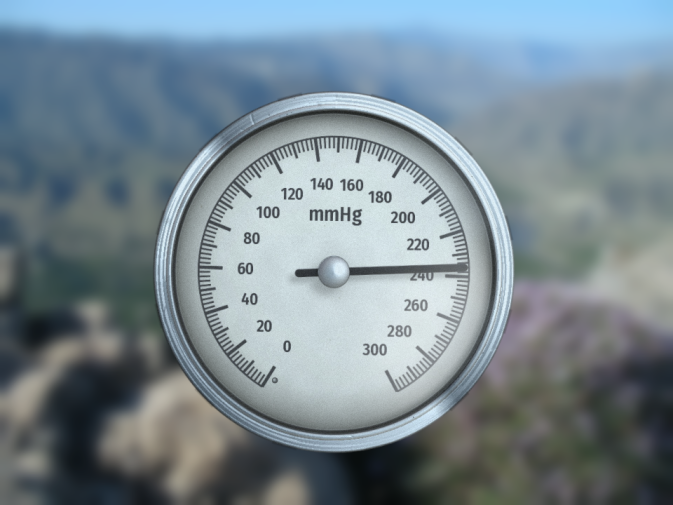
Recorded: 236
